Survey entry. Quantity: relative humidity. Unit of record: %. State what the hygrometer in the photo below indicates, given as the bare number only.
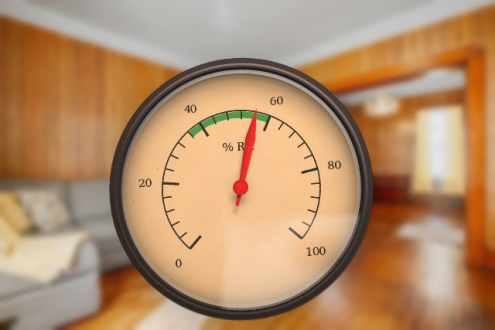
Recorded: 56
